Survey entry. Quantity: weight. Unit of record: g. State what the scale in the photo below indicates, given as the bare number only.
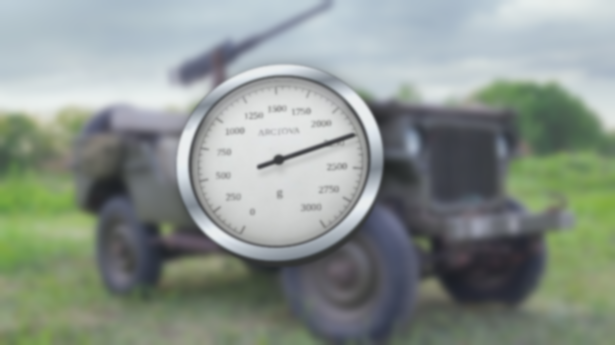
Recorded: 2250
